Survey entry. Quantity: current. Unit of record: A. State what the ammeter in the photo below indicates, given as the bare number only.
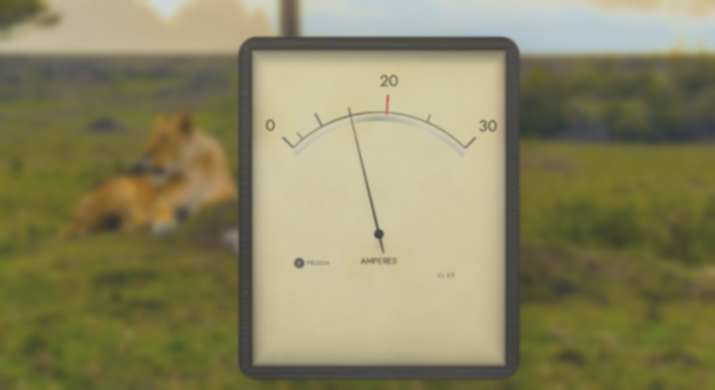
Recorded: 15
